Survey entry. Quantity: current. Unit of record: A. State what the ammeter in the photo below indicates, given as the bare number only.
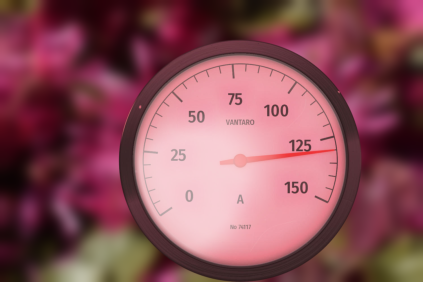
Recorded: 130
